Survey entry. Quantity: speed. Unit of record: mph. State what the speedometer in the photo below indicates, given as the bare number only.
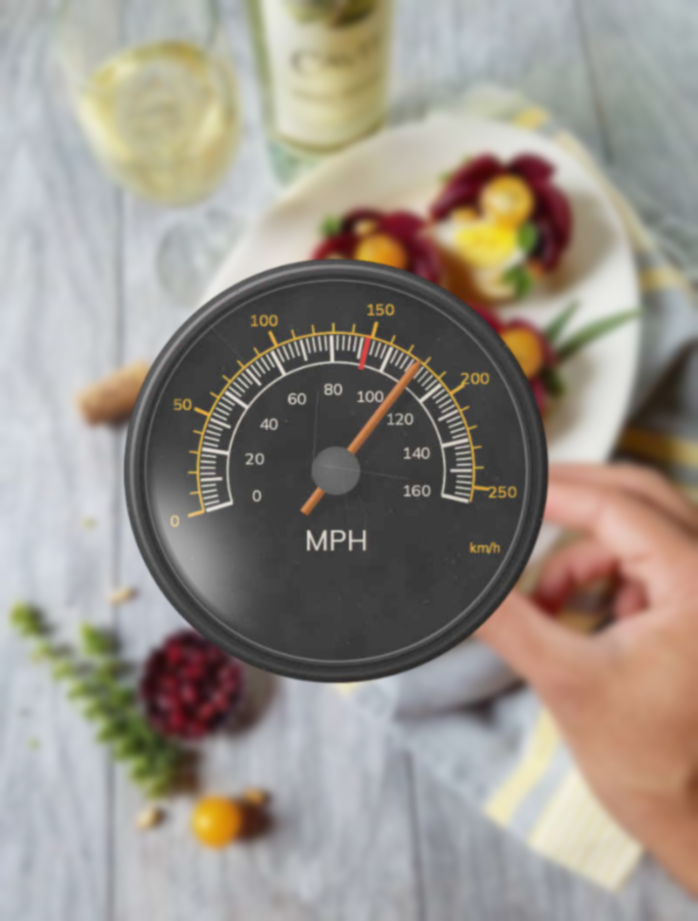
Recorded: 110
